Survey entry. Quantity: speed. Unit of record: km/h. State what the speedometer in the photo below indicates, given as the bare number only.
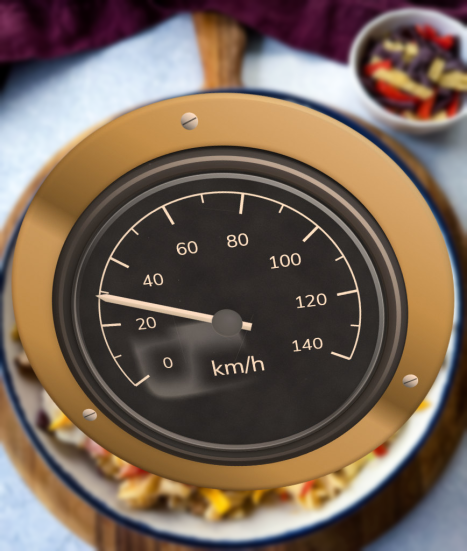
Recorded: 30
